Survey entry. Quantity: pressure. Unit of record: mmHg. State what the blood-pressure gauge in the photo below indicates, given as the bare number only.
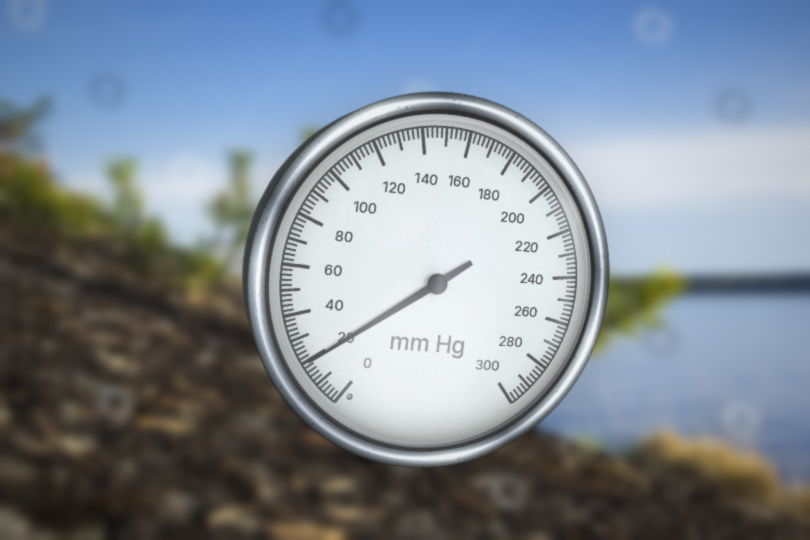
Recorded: 20
